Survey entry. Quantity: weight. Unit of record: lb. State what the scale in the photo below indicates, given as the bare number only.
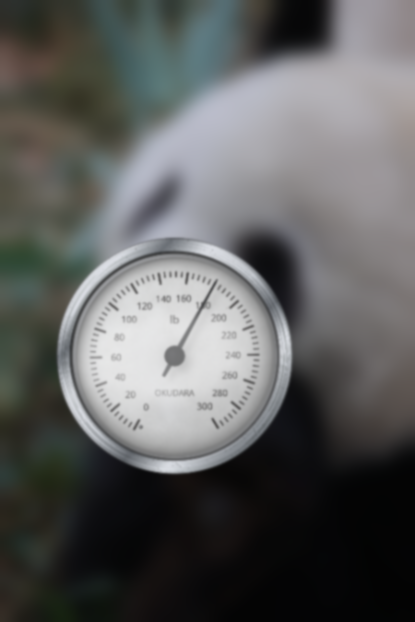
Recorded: 180
